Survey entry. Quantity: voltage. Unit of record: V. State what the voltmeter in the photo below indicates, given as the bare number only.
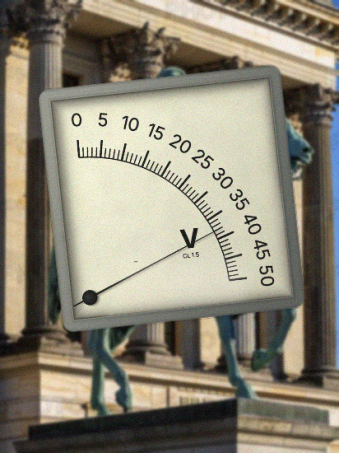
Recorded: 38
